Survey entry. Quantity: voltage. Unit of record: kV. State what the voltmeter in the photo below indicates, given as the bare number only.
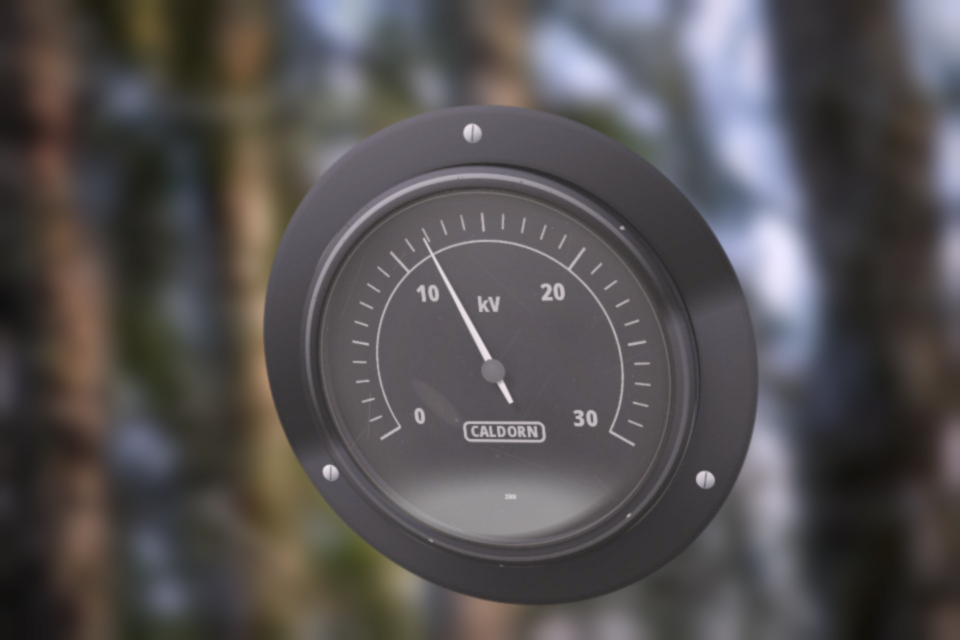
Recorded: 12
